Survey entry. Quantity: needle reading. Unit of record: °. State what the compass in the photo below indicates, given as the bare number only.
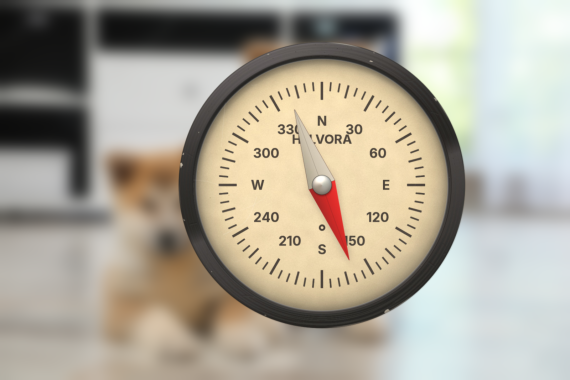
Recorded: 160
